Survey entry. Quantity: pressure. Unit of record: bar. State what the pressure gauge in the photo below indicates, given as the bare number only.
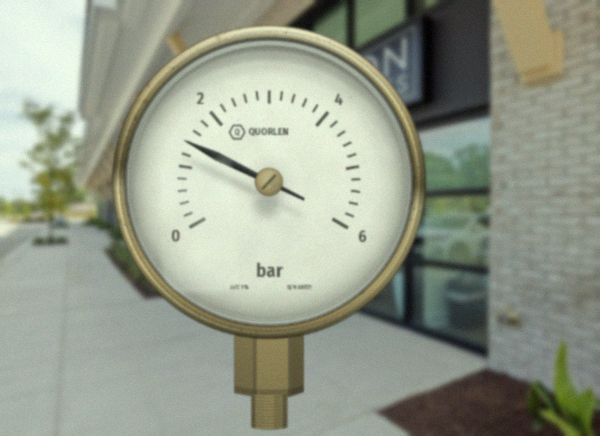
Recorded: 1.4
